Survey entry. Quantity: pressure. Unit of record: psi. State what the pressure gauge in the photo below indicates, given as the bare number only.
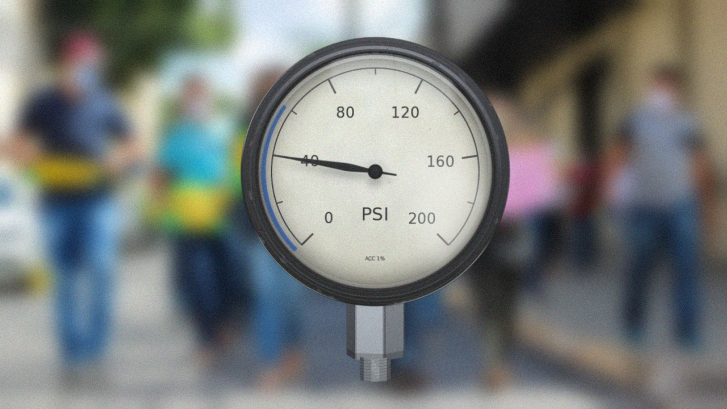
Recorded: 40
